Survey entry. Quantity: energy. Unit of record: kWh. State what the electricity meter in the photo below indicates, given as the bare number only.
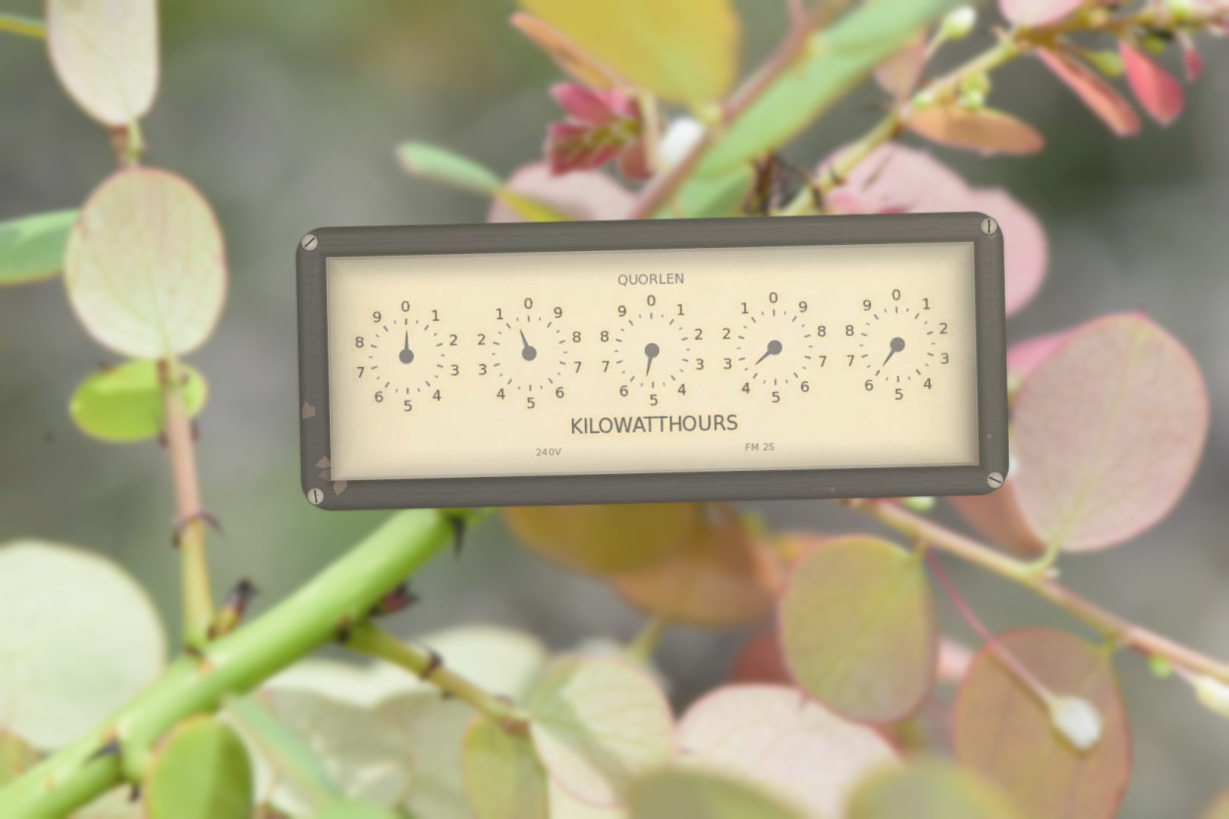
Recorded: 536
